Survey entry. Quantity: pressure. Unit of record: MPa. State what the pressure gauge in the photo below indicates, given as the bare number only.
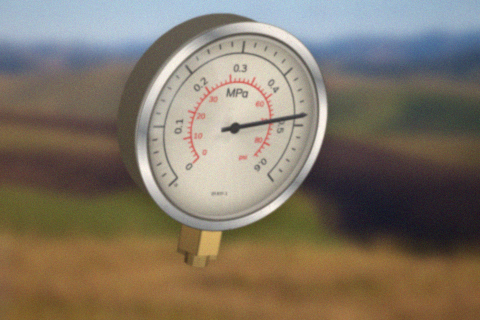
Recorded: 0.48
